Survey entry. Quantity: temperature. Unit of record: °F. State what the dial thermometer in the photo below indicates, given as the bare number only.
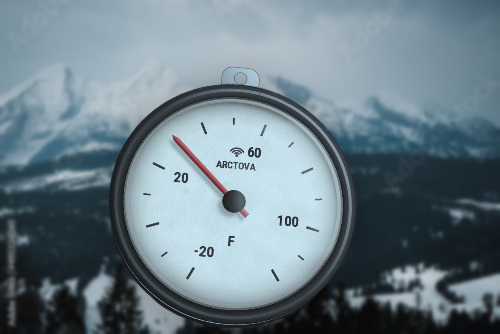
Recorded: 30
